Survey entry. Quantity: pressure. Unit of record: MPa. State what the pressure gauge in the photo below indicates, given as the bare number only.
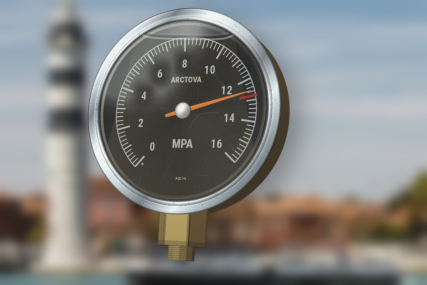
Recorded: 12.6
